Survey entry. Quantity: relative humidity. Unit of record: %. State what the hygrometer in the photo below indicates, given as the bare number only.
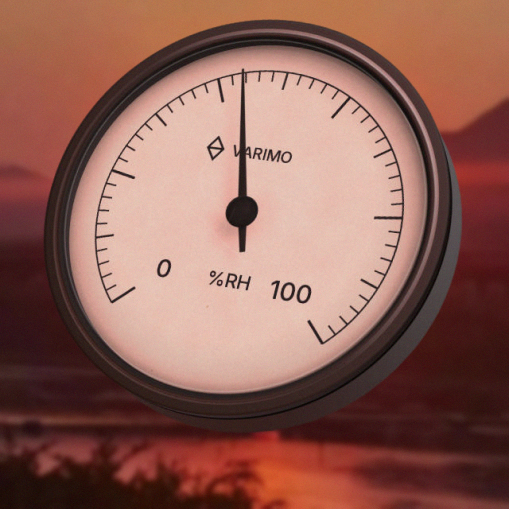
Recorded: 44
